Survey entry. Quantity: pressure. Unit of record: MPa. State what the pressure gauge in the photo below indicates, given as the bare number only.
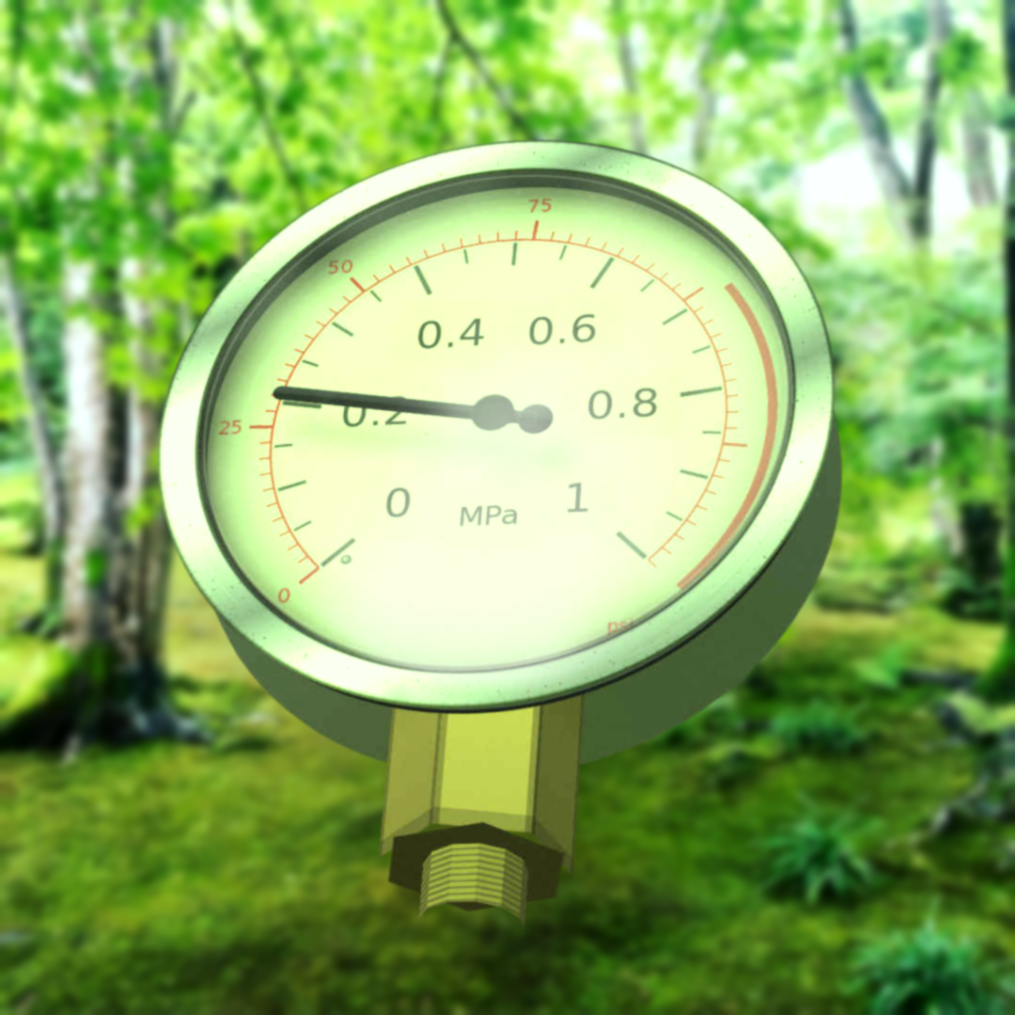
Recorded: 0.2
